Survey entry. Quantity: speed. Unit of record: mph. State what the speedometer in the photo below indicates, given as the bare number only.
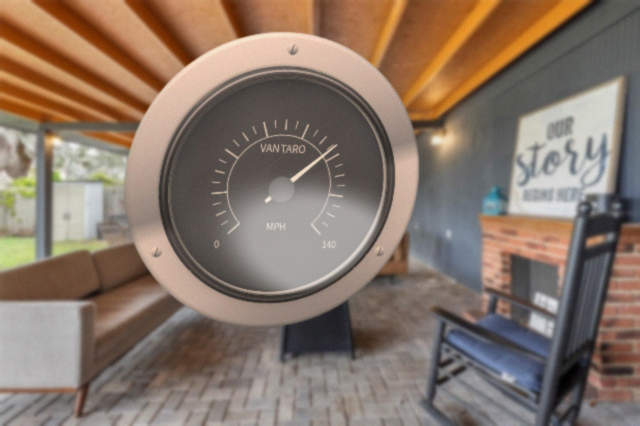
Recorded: 95
